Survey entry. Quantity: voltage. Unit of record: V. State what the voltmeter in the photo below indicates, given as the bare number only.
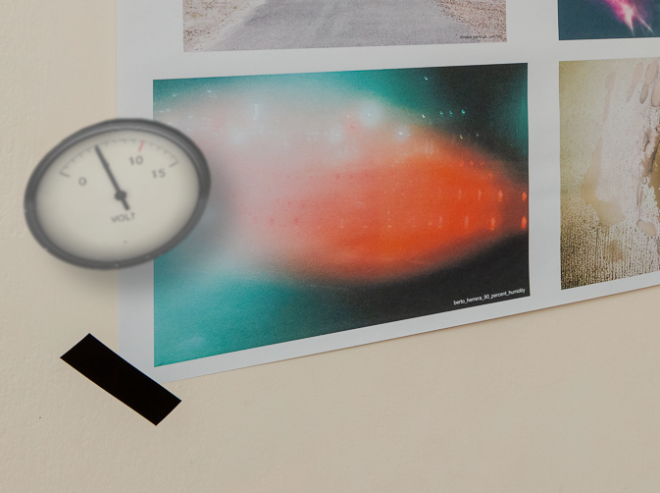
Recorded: 5
